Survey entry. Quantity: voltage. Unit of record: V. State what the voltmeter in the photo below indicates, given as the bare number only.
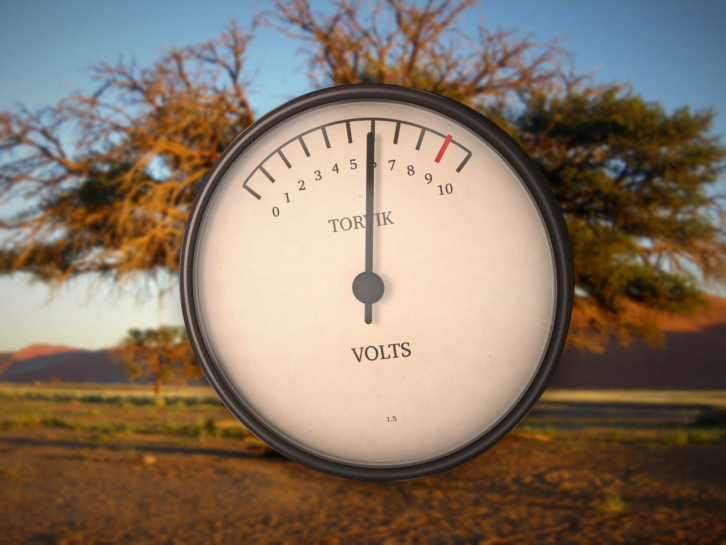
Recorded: 6
